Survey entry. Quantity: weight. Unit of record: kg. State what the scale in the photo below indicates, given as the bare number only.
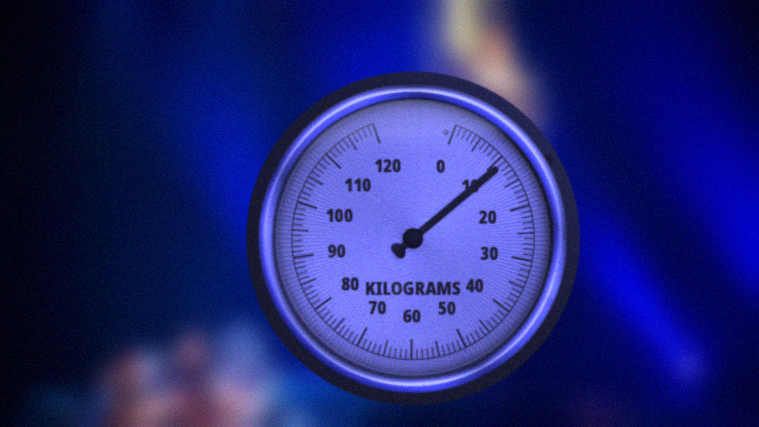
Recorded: 11
